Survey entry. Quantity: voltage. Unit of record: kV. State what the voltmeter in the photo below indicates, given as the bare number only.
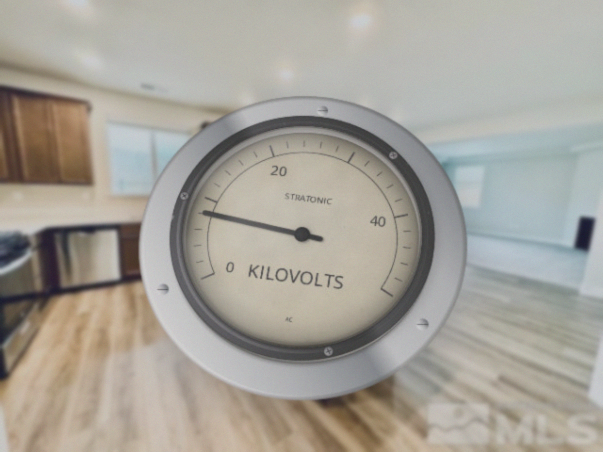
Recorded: 8
